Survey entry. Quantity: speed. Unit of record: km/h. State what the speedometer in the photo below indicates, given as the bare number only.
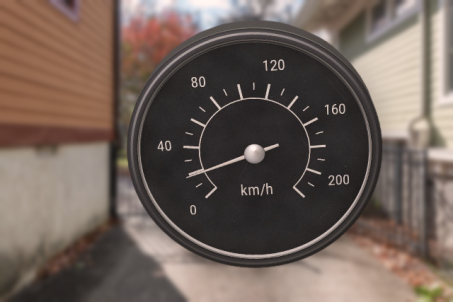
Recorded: 20
